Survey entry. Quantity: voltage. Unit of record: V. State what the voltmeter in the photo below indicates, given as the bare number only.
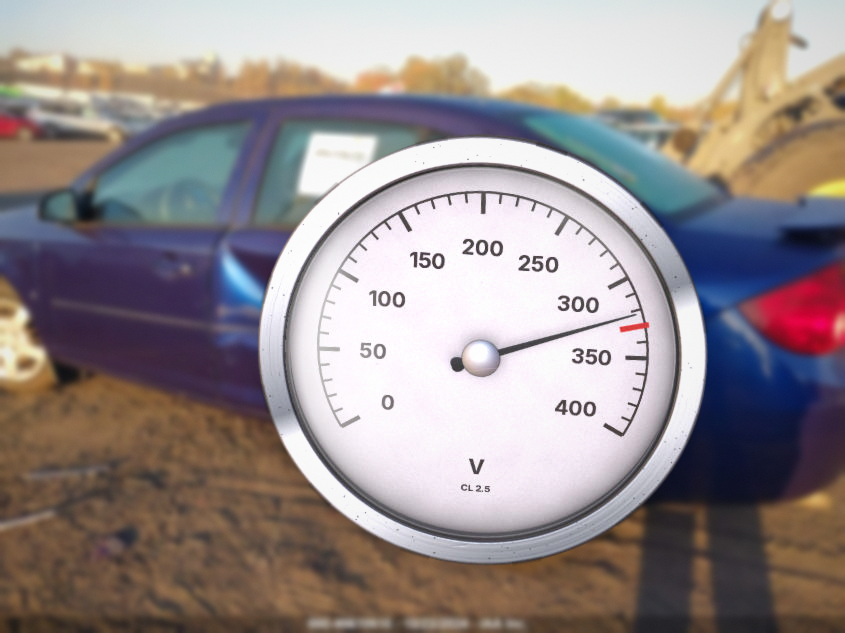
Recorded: 320
